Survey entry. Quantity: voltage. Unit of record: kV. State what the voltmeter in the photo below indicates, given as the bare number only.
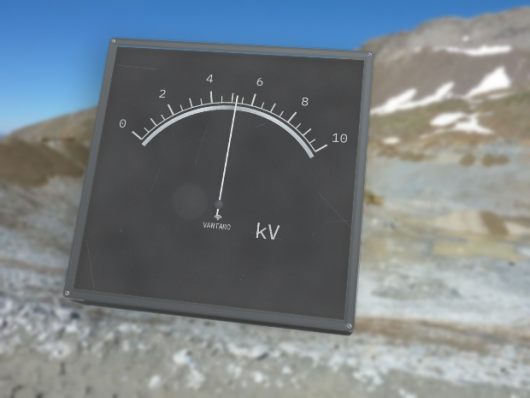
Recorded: 5.25
